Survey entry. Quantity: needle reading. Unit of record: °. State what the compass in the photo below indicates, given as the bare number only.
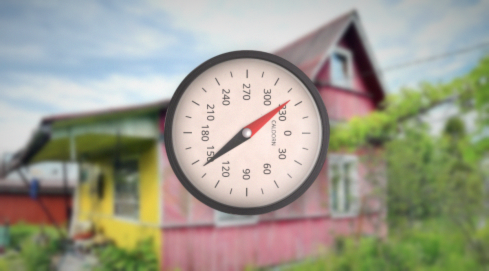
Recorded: 322.5
